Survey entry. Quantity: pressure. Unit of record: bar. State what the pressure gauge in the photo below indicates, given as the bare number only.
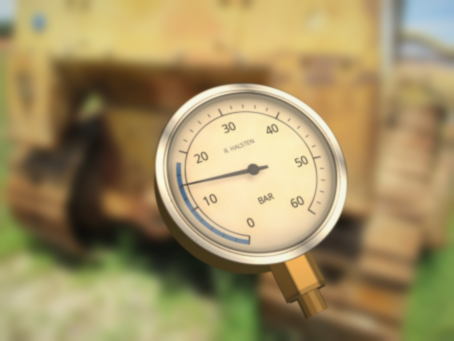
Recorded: 14
